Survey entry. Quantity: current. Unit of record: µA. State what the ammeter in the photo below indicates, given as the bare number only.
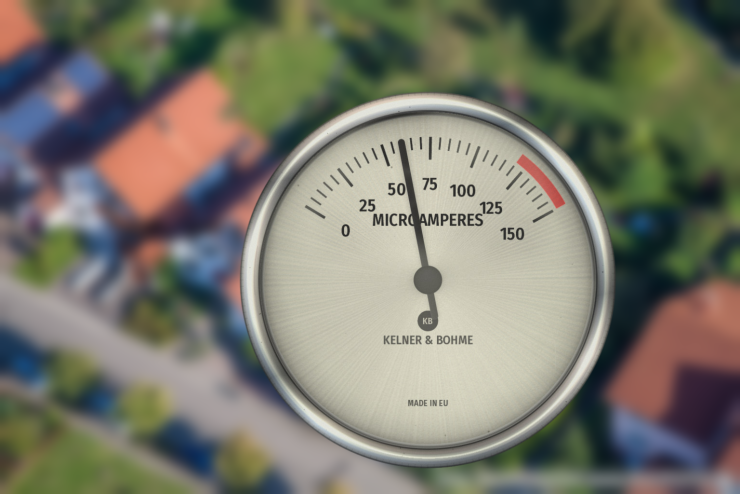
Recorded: 60
